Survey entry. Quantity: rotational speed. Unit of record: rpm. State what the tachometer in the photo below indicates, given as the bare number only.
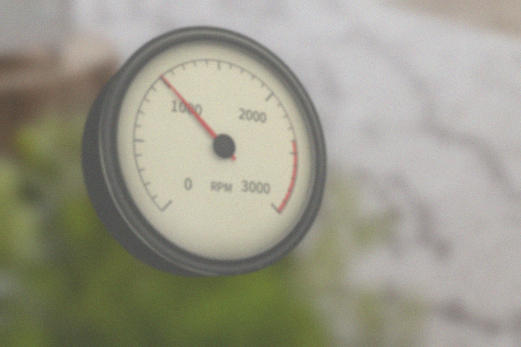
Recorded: 1000
